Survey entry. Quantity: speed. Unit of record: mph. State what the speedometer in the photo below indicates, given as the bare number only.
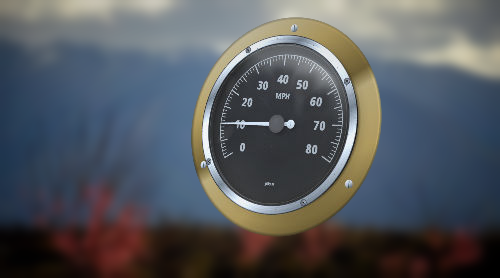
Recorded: 10
